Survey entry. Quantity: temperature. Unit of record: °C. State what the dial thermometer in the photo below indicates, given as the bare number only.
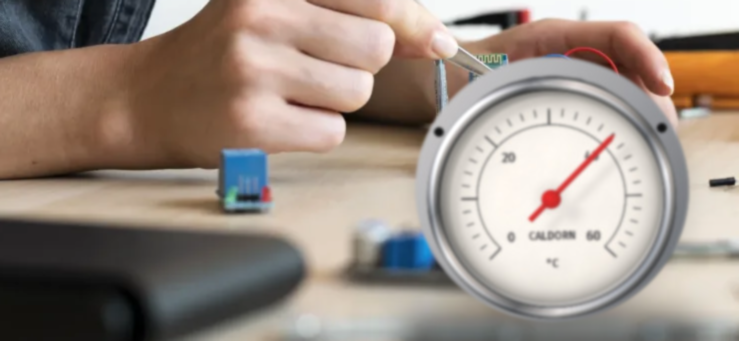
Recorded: 40
